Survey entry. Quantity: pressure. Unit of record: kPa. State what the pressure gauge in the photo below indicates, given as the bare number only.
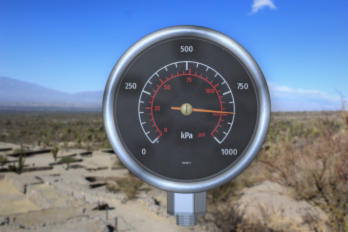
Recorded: 850
